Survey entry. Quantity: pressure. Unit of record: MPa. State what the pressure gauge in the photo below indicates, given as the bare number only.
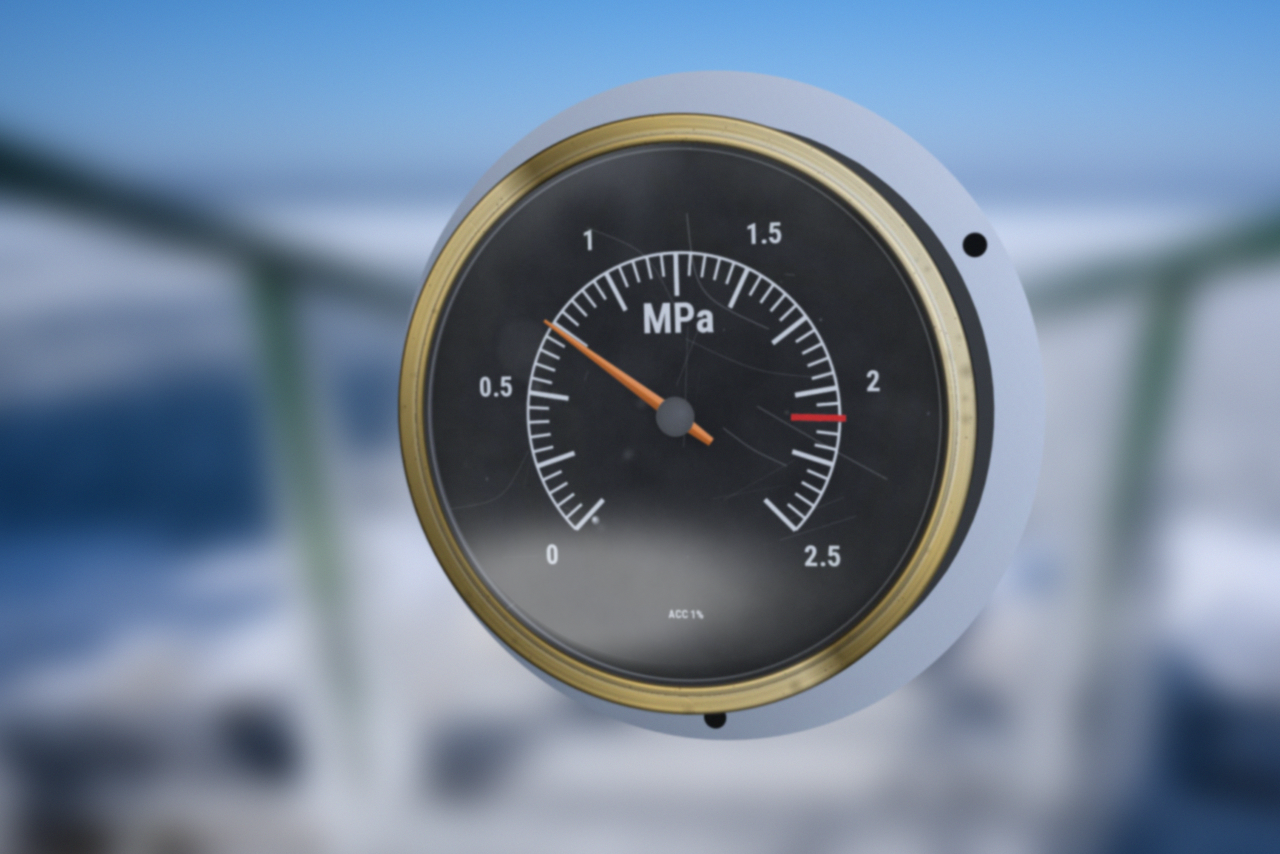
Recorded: 0.75
